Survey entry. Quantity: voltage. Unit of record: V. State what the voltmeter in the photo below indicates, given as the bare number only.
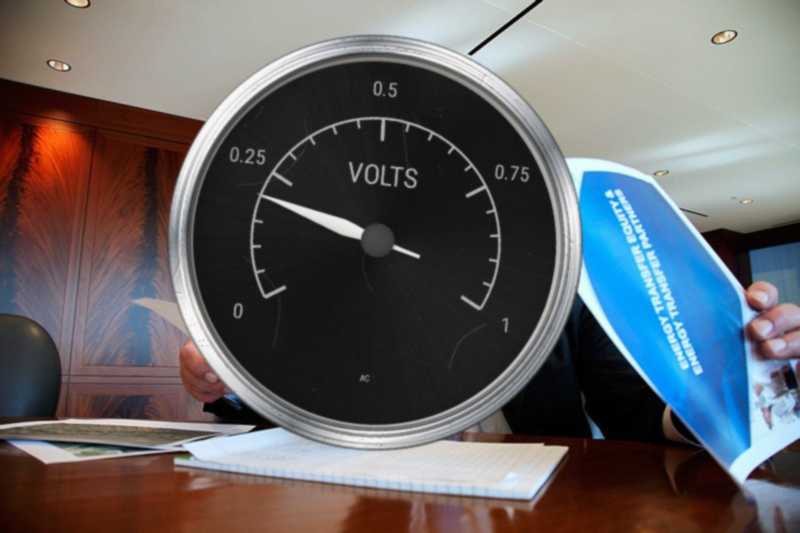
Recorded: 0.2
